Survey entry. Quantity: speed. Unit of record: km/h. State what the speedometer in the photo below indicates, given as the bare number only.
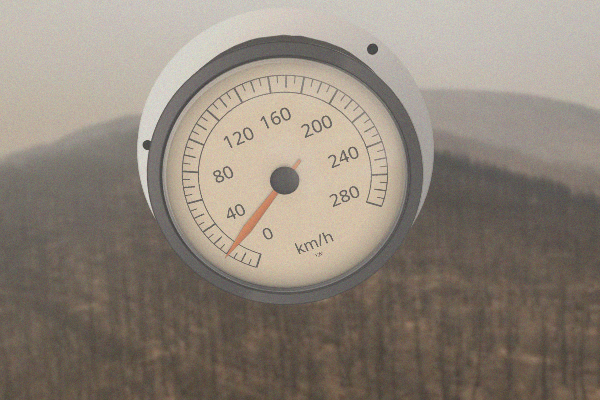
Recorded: 20
